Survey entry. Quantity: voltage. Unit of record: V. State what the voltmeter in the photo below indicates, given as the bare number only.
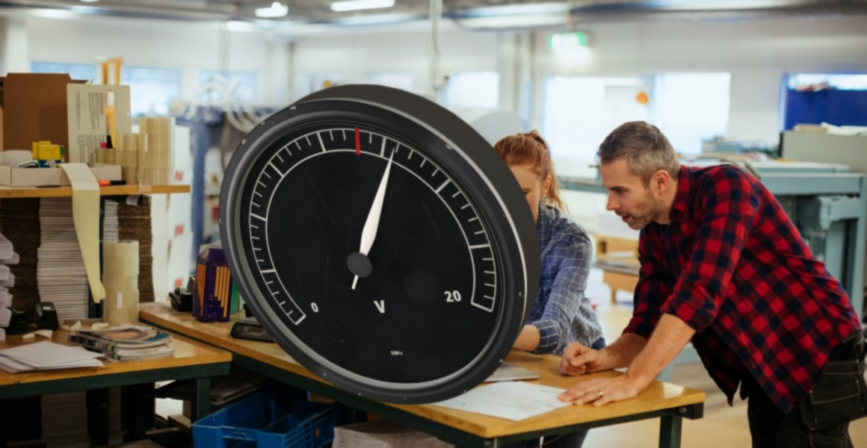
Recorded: 13
